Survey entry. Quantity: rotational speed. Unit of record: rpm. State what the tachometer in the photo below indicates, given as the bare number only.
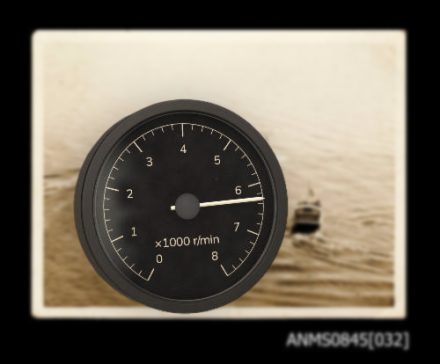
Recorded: 6300
